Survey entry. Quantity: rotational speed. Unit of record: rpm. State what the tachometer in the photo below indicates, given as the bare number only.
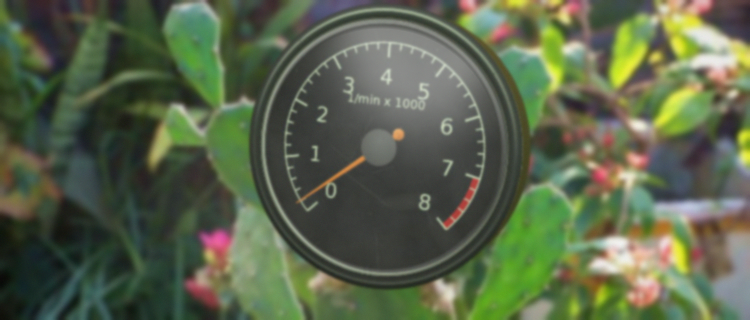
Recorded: 200
